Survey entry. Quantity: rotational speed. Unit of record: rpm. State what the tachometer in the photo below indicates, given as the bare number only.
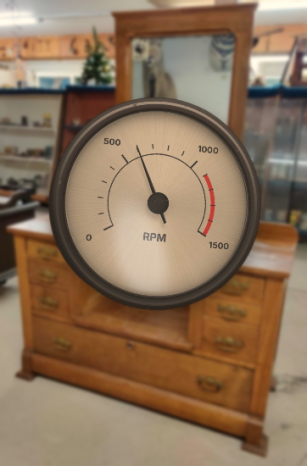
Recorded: 600
